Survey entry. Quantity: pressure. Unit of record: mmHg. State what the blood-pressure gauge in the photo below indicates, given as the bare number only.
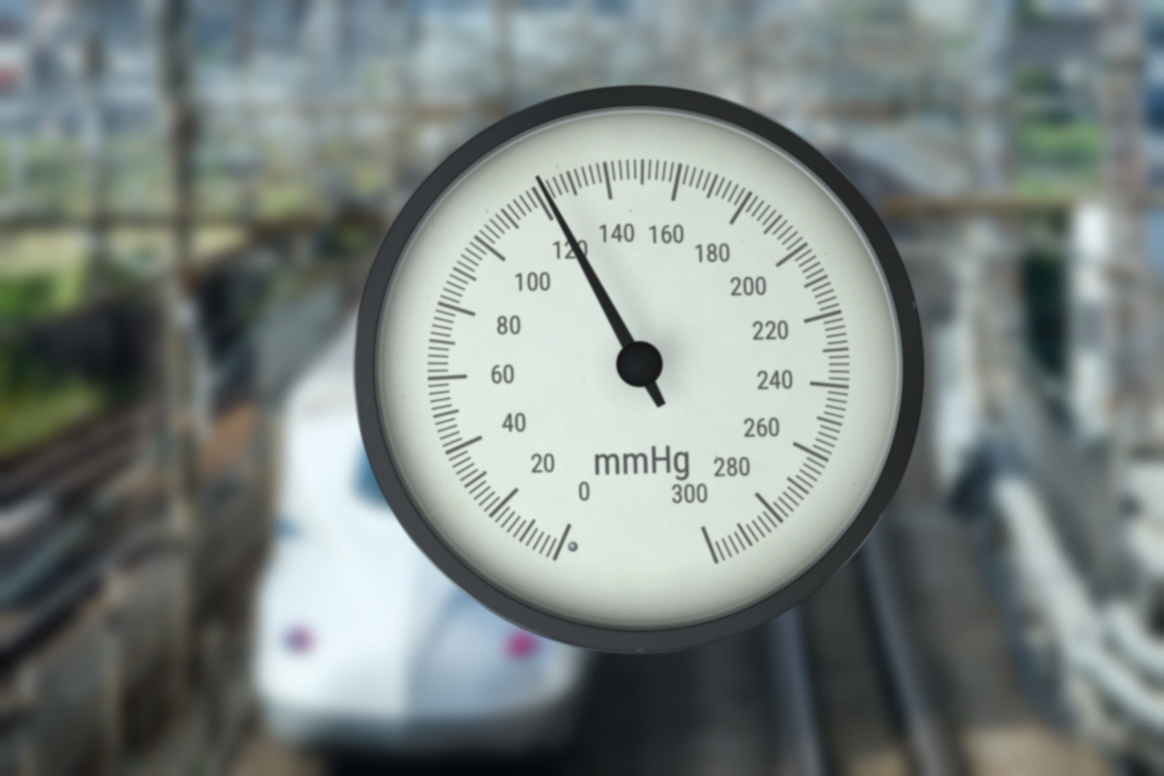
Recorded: 122
